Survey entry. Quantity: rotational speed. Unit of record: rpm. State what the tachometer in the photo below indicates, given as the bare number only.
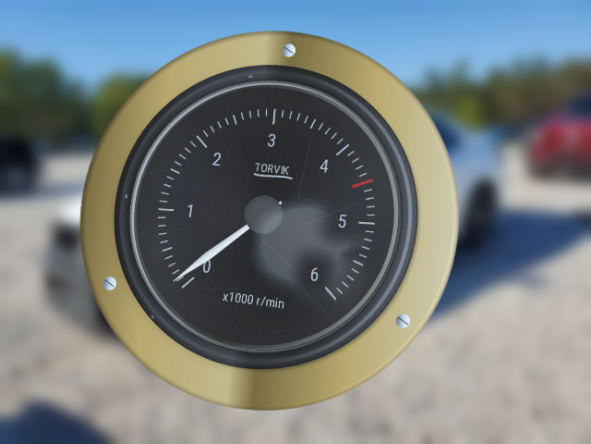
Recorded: 100
